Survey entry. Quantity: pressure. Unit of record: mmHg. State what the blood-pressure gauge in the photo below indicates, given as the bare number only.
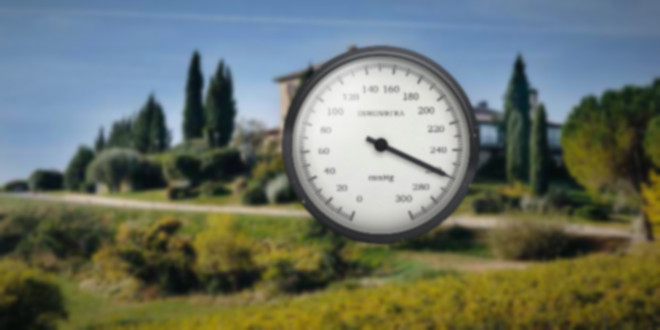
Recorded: 260
